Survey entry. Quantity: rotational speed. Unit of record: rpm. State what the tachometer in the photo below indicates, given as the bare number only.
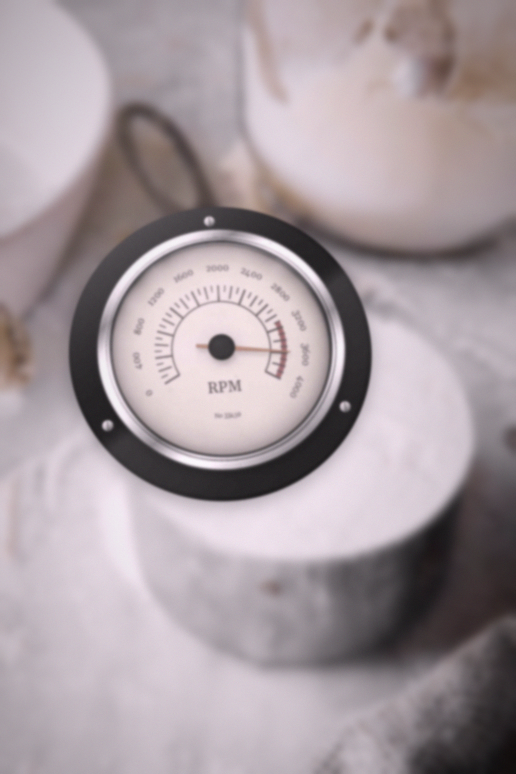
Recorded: 3600
